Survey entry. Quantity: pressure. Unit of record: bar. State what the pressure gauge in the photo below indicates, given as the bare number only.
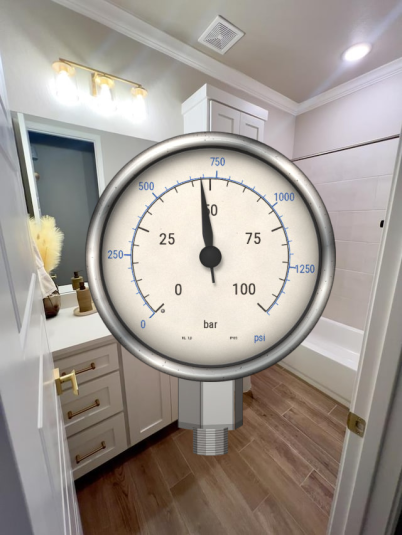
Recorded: 47.5
